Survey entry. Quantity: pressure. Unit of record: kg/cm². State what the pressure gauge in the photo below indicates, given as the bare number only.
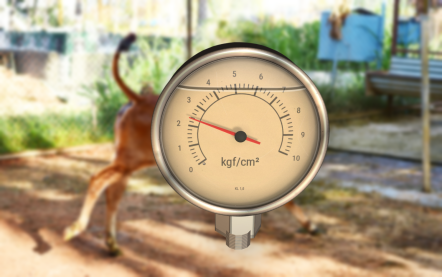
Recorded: 2.4
